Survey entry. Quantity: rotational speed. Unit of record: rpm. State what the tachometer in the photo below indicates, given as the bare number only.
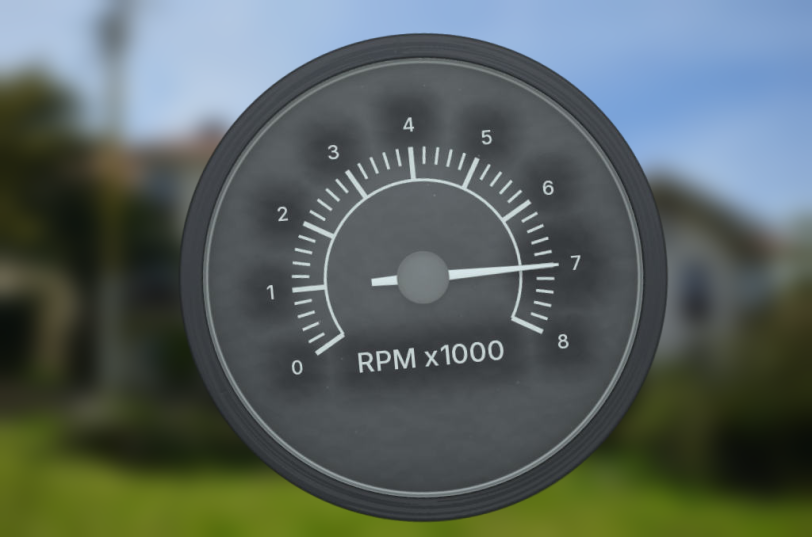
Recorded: 7000
